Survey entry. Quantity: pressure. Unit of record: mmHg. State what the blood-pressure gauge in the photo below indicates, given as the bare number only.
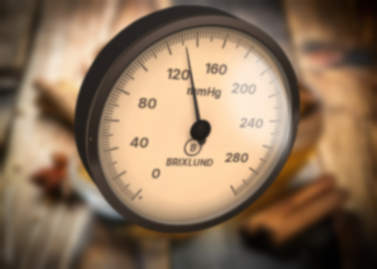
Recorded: 130
